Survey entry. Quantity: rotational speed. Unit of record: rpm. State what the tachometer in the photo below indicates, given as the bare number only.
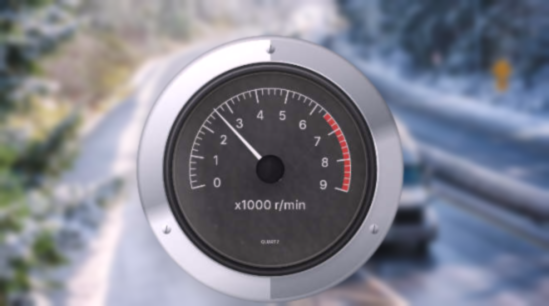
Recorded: 2600
